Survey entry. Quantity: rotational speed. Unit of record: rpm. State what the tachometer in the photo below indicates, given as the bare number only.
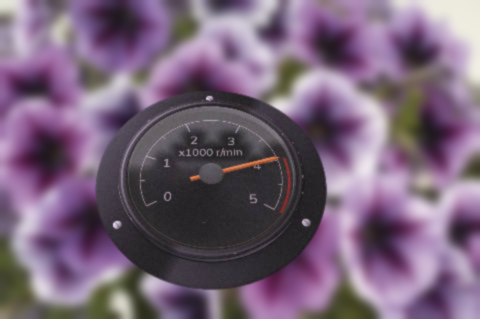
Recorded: 4000
